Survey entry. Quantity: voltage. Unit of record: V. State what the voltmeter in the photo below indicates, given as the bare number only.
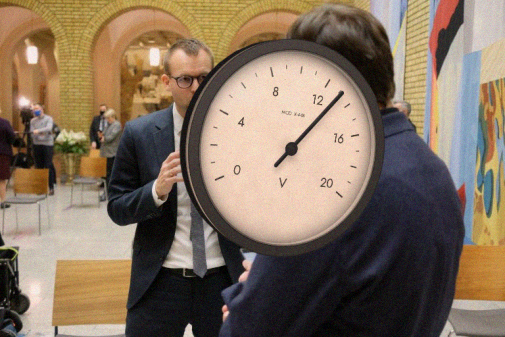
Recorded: 13
